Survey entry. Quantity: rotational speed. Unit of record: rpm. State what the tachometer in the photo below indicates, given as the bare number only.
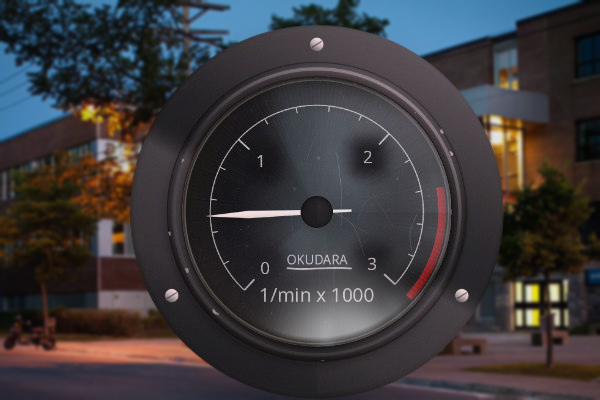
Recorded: 500
